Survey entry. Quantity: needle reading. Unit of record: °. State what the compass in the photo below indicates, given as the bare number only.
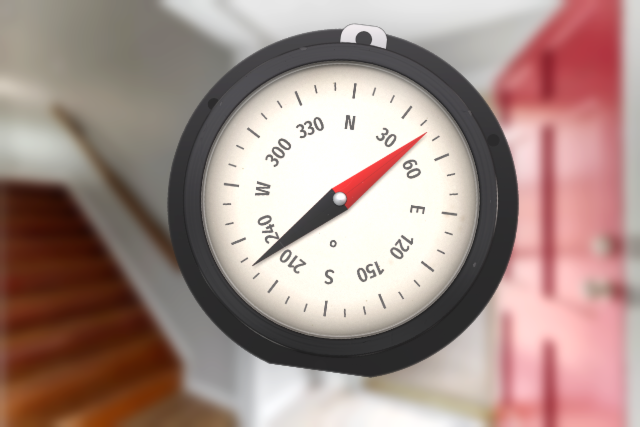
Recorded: 45
